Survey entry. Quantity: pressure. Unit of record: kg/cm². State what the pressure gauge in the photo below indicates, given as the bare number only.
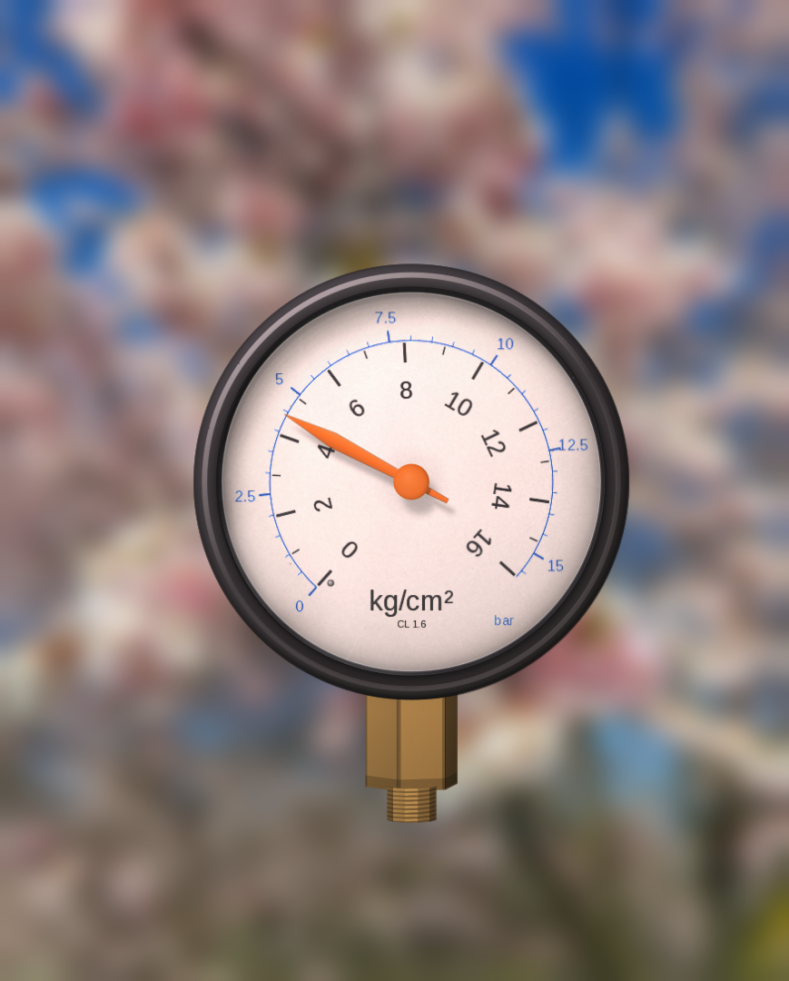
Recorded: 4.5
